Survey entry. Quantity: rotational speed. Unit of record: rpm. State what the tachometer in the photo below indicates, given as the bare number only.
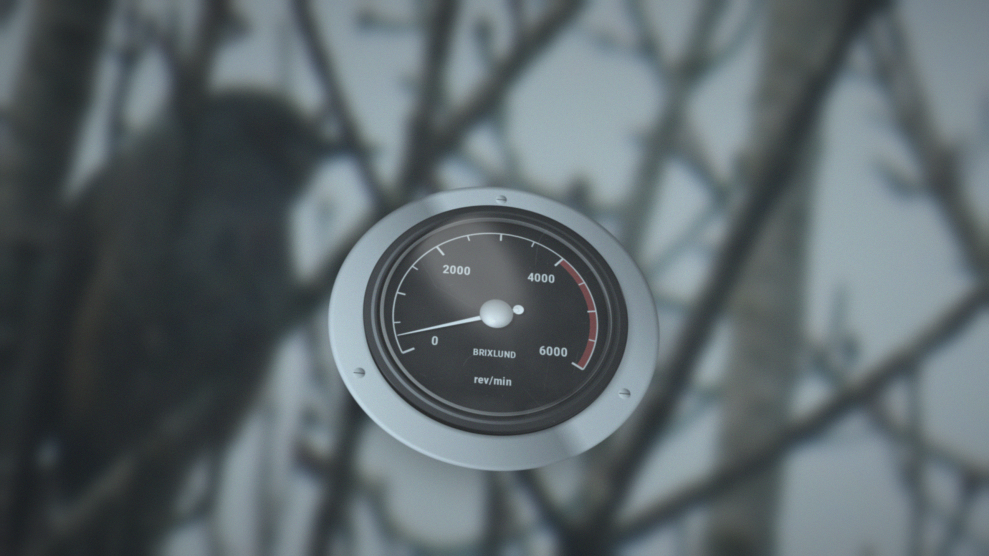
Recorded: 250
